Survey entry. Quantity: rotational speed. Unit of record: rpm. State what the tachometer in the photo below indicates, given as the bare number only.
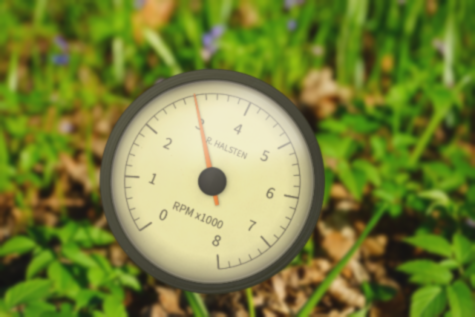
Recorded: 3000
